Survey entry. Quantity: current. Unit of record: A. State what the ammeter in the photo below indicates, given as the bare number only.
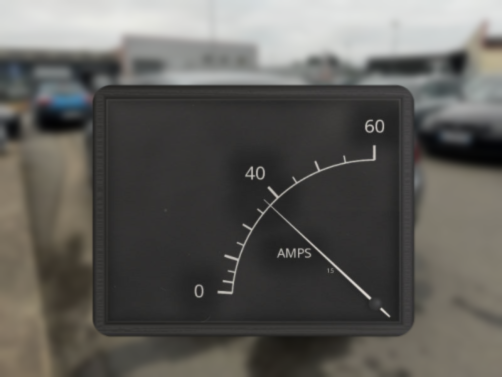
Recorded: 37.5
